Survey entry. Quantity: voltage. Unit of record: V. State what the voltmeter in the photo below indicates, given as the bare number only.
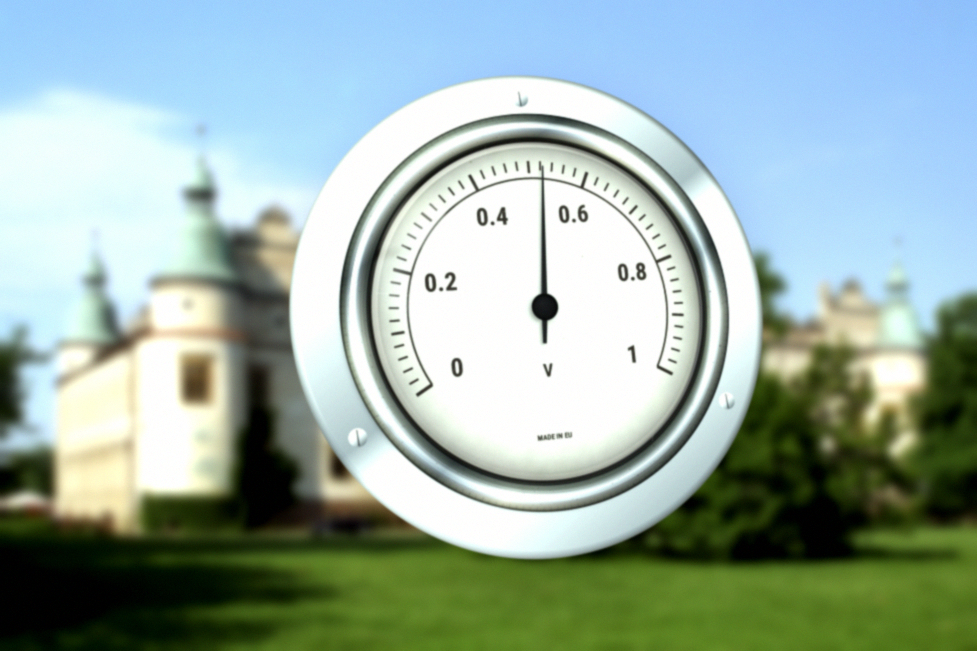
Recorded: 0.52
